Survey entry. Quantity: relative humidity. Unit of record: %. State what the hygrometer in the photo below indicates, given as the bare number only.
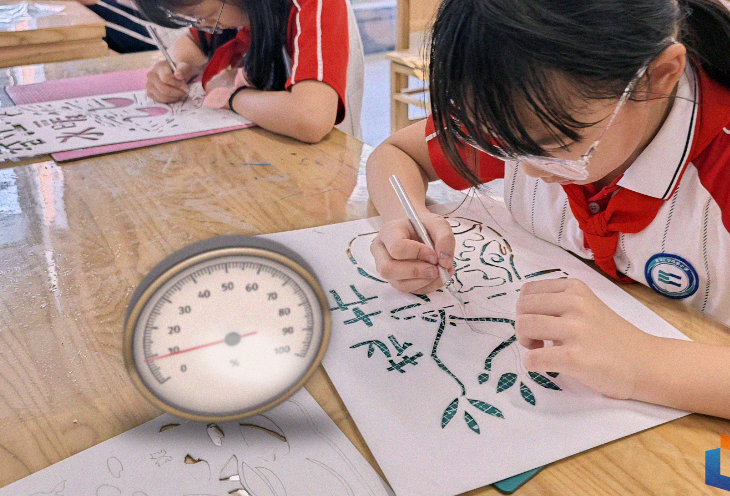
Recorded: 10
